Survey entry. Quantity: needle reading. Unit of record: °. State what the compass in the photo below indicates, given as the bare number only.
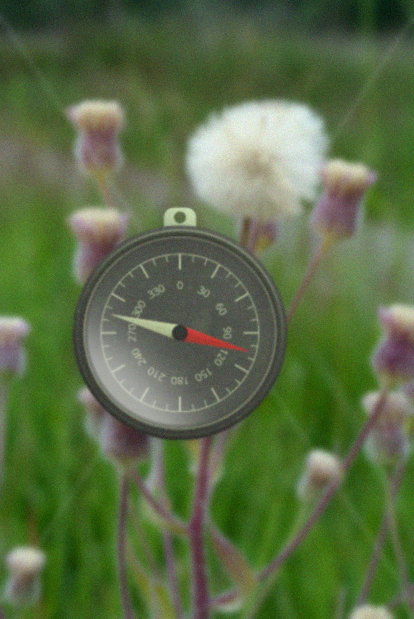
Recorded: 105
